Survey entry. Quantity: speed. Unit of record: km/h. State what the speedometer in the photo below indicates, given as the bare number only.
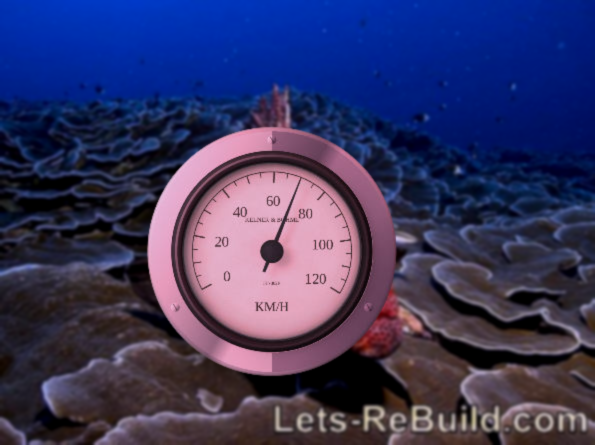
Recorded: 70
